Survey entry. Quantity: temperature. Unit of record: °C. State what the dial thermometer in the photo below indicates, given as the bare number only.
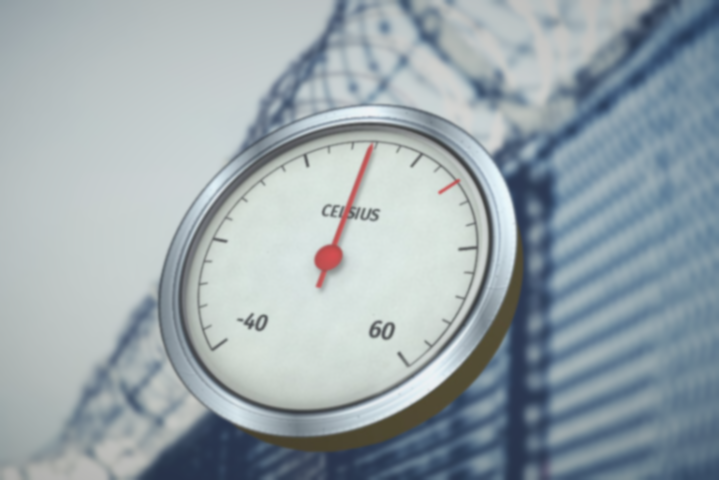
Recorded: 12
